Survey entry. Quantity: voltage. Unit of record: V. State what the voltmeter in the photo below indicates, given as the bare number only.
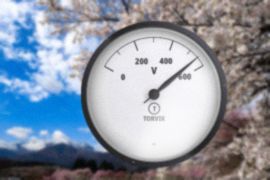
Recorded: 550
